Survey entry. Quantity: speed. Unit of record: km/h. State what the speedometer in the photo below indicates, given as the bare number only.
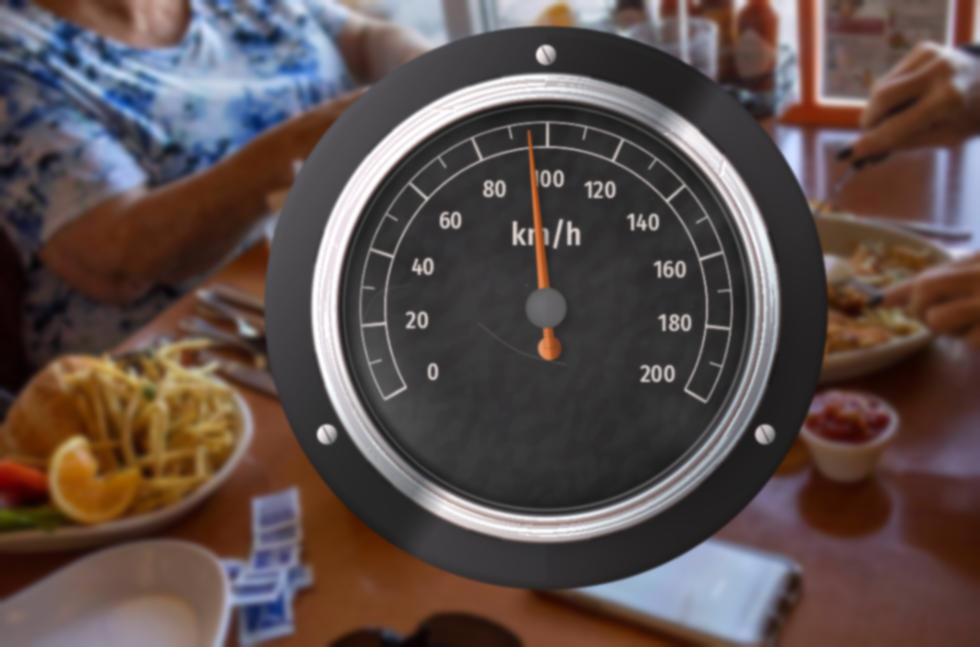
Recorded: 95
